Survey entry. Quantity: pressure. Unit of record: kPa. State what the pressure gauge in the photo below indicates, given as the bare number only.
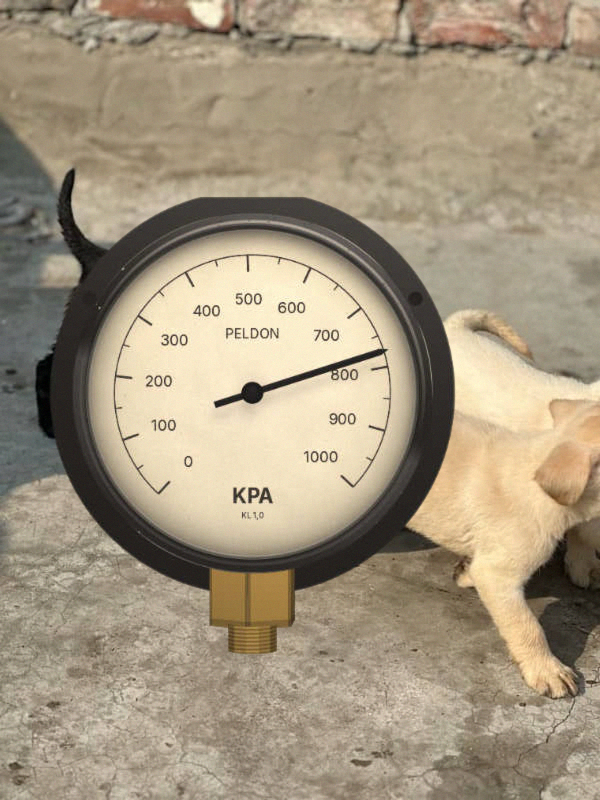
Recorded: 775
